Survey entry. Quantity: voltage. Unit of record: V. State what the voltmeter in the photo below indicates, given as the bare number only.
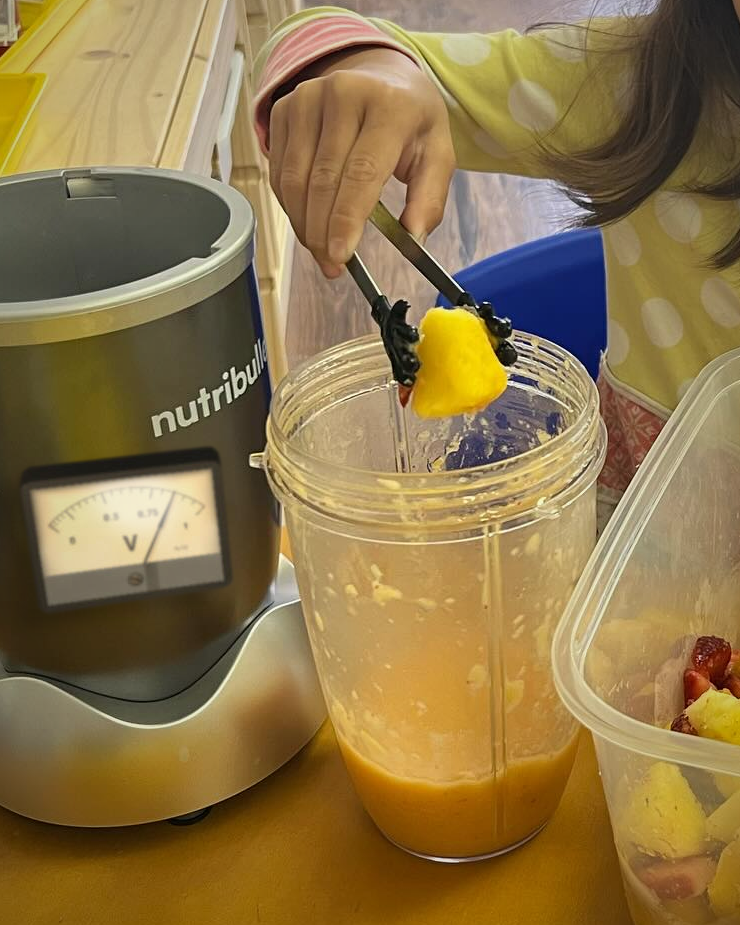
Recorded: 0.85
